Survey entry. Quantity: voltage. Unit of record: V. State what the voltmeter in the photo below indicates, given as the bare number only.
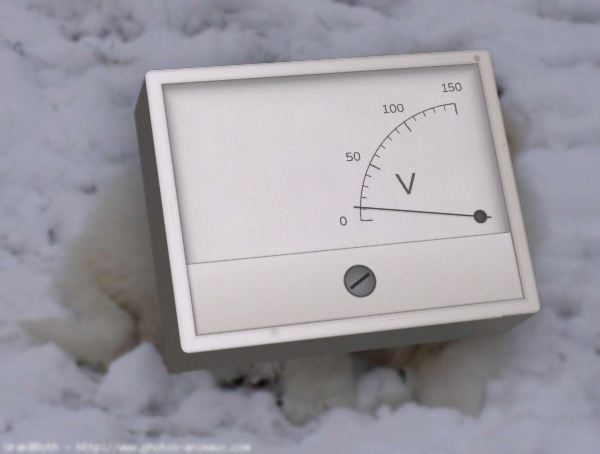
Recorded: 10
